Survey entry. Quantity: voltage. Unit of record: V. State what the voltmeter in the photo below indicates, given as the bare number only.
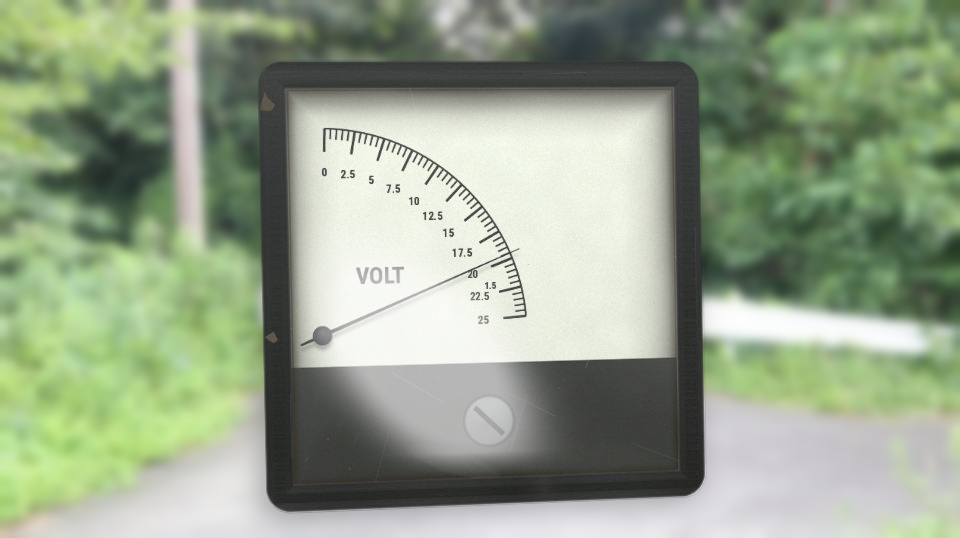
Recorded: 19.5
